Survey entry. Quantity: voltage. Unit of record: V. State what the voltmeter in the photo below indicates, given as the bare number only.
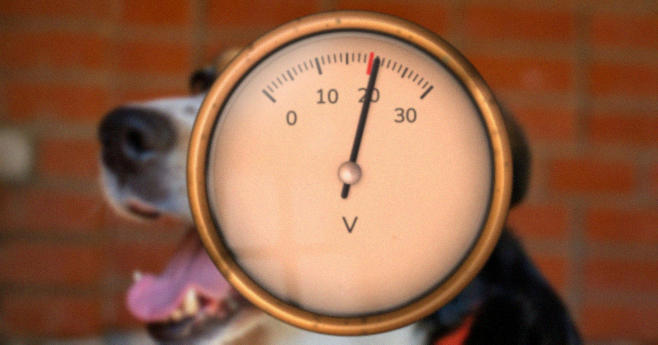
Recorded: 20
